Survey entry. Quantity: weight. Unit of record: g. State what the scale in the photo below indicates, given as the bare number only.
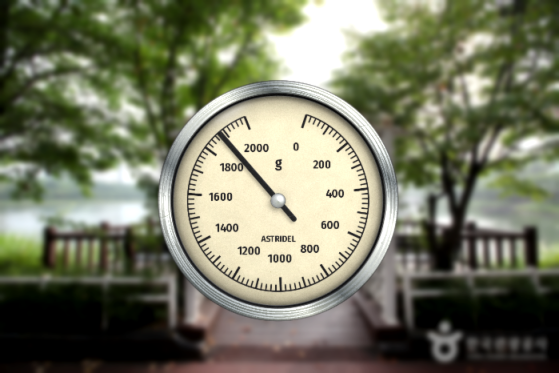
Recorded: 1880
